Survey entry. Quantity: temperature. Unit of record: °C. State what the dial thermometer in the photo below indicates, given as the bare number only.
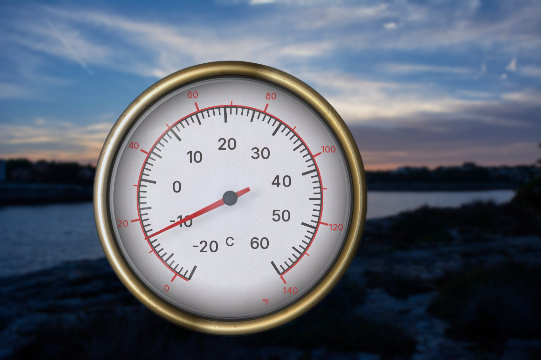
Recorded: -10
